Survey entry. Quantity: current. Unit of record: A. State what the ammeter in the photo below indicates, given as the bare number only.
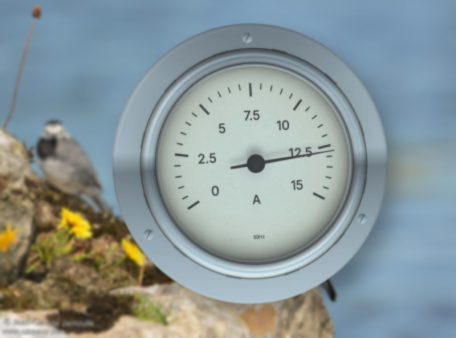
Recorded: 12.75
